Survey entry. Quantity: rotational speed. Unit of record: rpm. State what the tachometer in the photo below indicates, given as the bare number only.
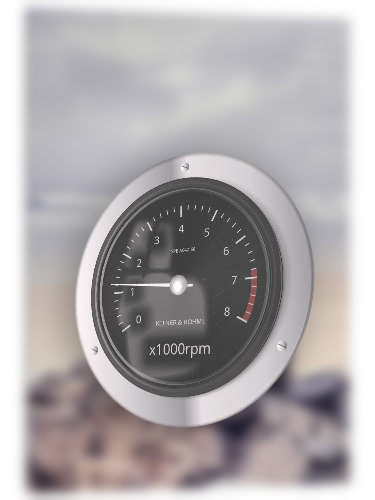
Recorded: 1200
